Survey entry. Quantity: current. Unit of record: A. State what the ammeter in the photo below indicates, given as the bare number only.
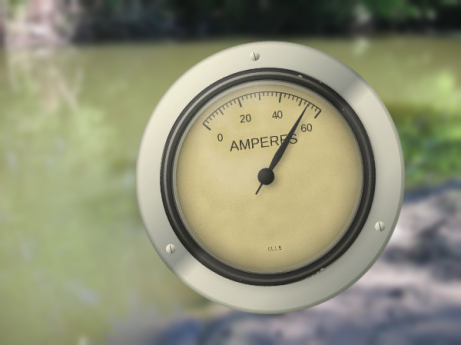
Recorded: 54
